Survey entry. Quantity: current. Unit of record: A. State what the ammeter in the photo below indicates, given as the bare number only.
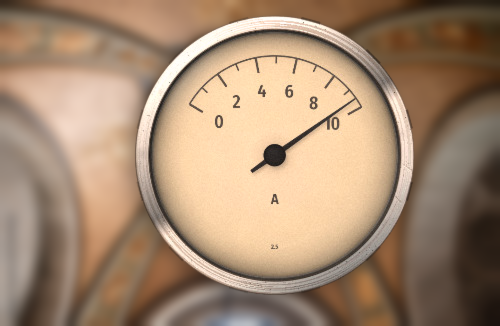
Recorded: 9.5
